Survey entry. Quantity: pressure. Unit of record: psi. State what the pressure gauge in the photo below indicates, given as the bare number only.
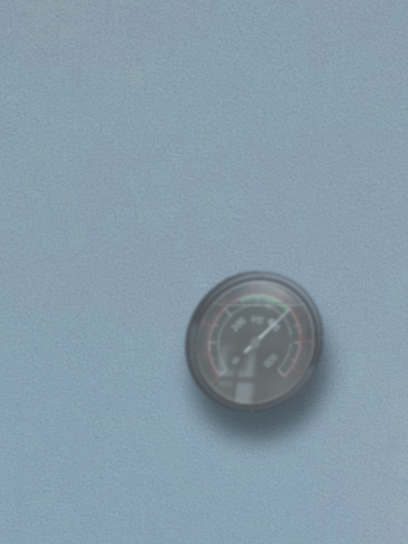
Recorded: 400
